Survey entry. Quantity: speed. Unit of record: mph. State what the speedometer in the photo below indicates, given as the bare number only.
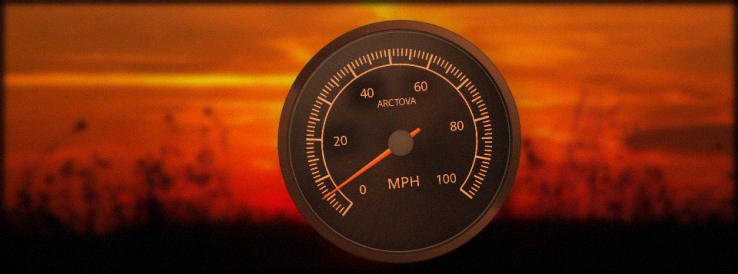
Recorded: 6
